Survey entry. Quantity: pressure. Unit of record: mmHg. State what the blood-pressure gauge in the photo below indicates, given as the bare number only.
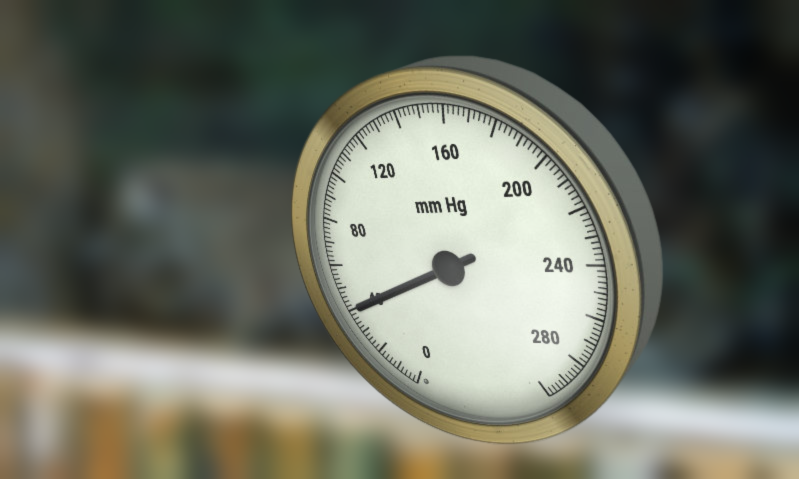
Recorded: 40
